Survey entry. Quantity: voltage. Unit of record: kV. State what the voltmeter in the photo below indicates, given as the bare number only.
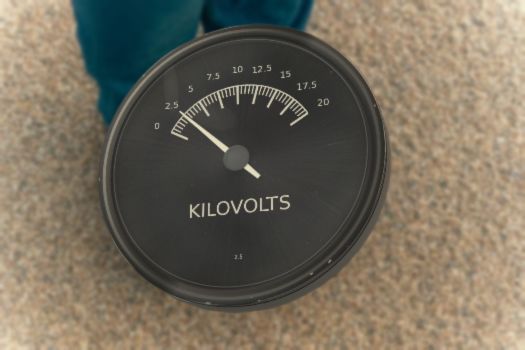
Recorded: 2.5
